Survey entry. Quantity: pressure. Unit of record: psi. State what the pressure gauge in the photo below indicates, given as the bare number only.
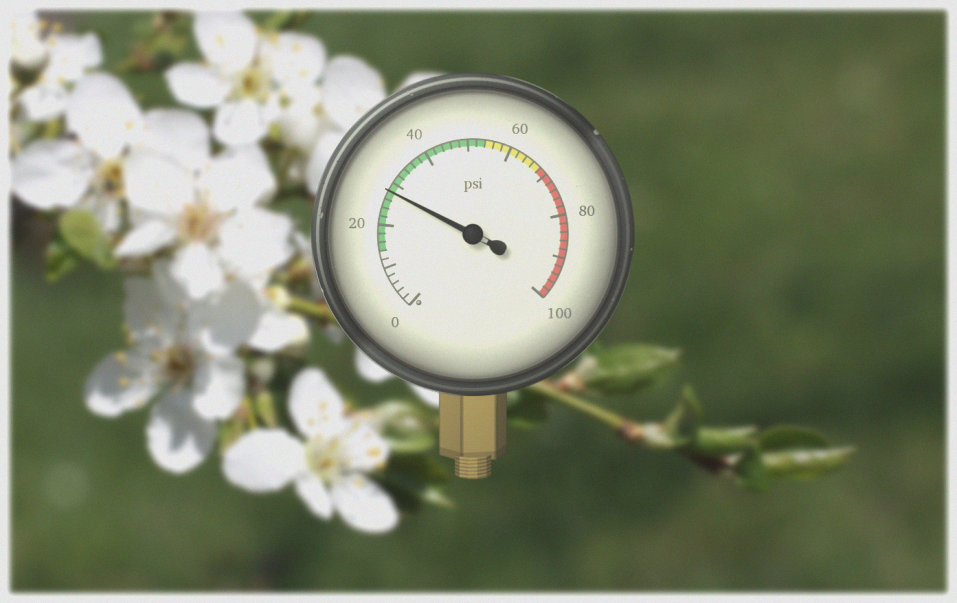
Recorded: 28
